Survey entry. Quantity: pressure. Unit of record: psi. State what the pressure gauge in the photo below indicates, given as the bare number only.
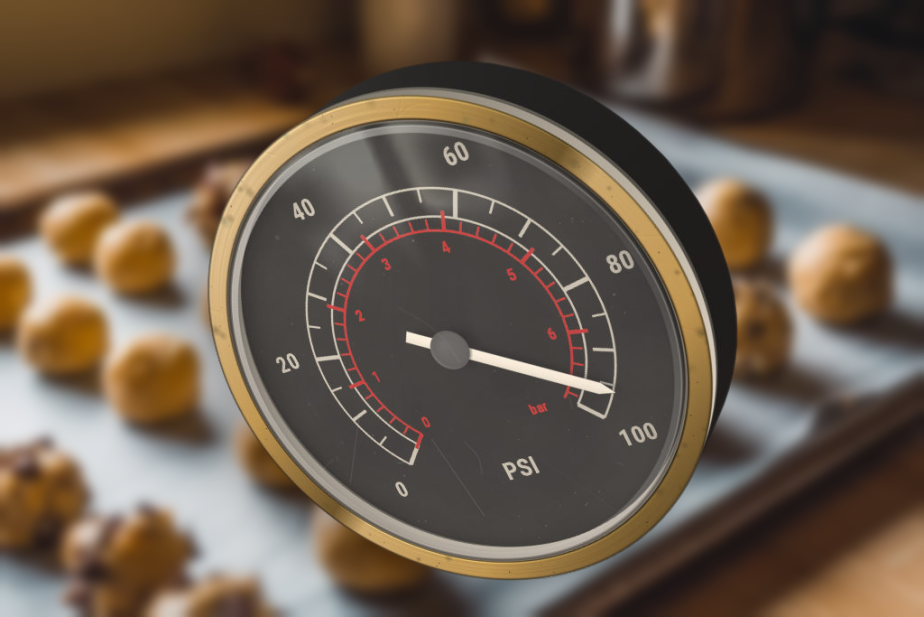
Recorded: 95
